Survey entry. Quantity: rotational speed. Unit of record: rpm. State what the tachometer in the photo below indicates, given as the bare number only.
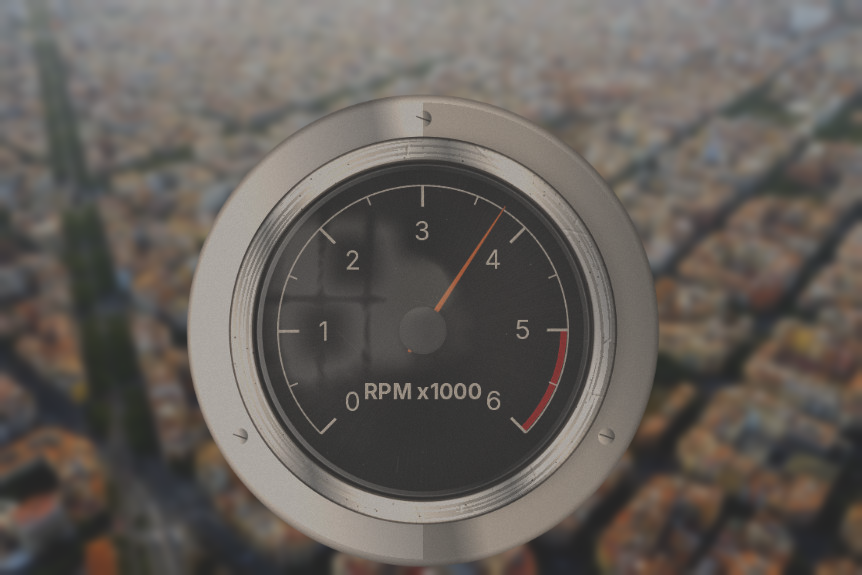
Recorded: 3750
